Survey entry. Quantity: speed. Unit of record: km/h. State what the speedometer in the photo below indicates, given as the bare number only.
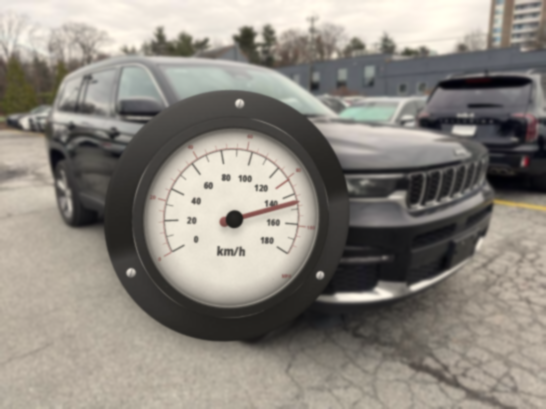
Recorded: 145
